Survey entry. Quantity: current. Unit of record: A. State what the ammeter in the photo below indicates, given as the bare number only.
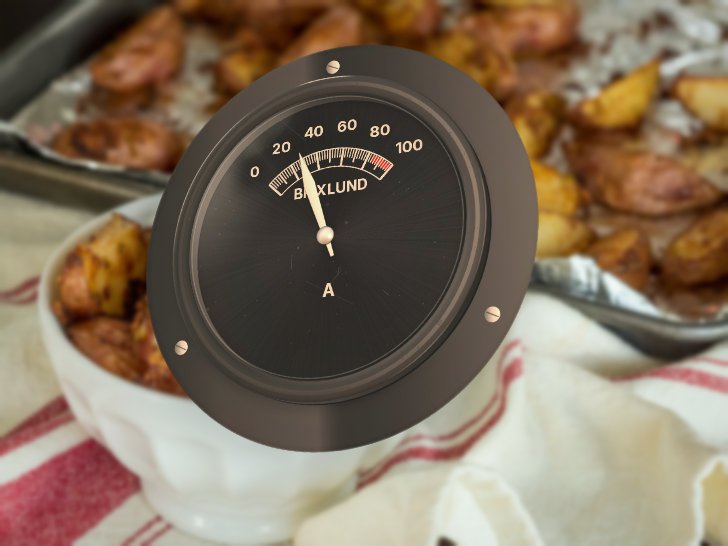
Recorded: 30
